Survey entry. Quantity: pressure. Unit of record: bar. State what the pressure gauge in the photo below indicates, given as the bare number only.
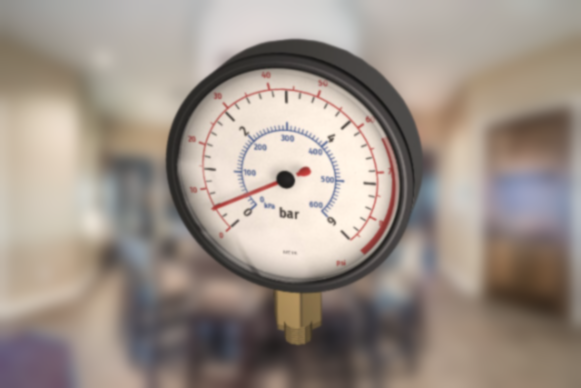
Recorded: 0.4
